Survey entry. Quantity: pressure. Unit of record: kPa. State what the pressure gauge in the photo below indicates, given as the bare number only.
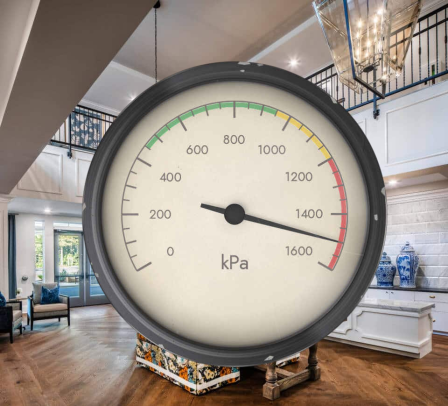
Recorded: 1500
